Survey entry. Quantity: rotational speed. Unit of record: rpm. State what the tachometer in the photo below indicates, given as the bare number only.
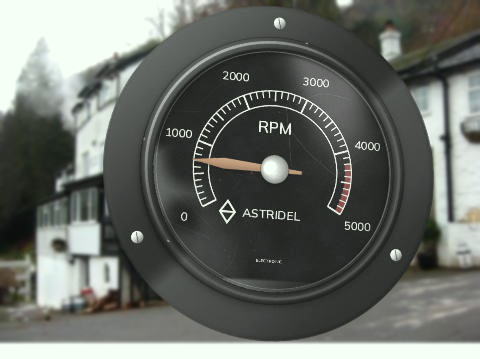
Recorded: 700
